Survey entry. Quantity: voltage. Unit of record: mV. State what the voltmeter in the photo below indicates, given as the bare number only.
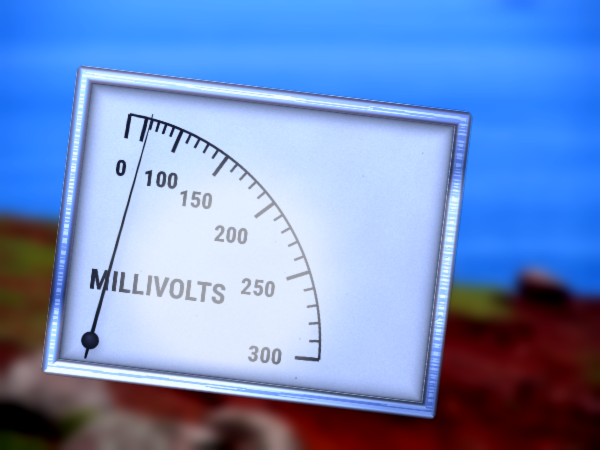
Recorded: 60
